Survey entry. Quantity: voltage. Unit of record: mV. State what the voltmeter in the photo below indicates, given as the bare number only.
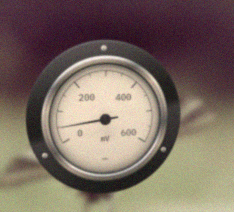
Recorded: 50
